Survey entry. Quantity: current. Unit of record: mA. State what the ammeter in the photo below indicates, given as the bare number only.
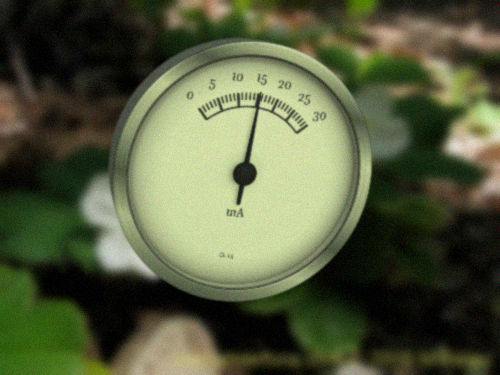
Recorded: 15
